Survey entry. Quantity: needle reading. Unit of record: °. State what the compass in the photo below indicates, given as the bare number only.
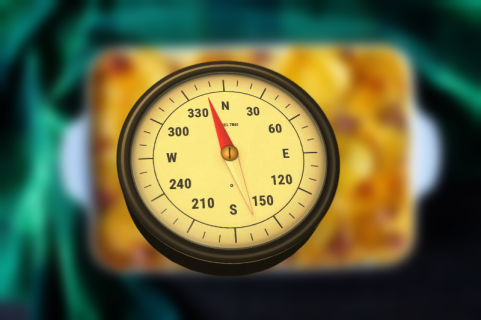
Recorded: 345
